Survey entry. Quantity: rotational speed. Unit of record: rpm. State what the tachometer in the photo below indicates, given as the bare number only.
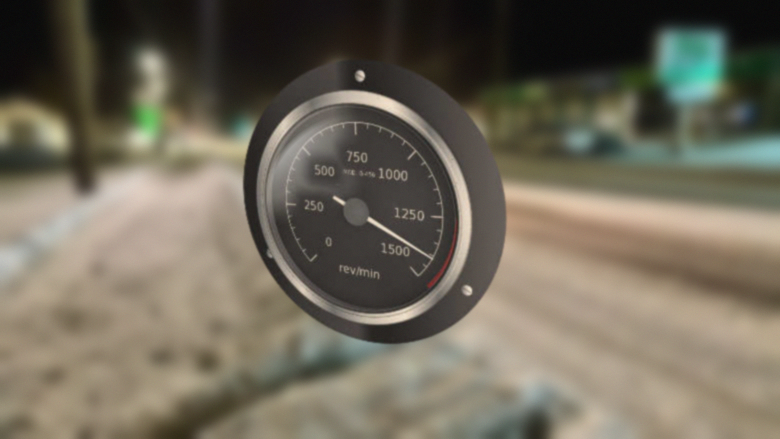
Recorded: 1400
